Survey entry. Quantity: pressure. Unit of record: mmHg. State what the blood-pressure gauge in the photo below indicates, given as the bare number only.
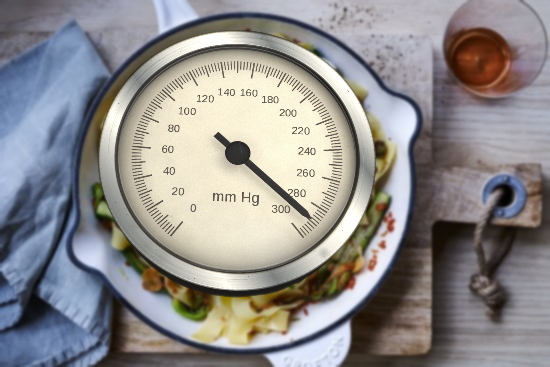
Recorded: 290
